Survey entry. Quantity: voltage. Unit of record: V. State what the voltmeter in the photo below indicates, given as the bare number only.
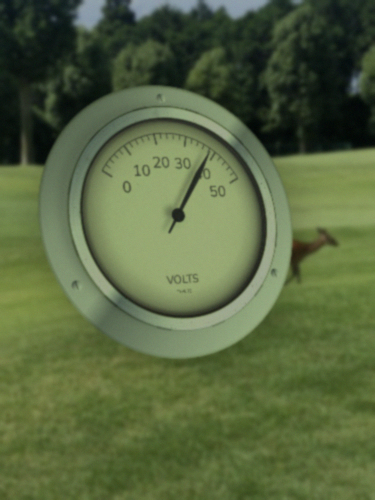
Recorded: 38
